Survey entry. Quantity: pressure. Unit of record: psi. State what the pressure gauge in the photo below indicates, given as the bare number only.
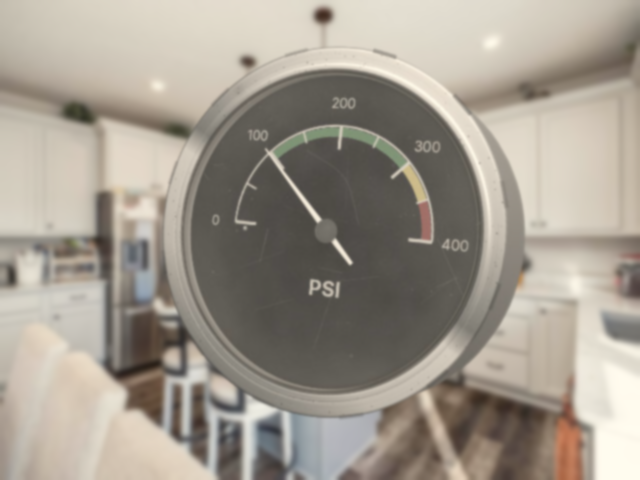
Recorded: 100
